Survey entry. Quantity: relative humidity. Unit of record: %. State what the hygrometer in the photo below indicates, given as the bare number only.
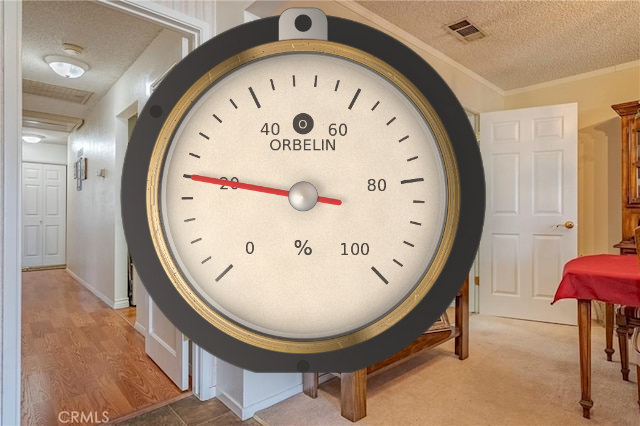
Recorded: 20
